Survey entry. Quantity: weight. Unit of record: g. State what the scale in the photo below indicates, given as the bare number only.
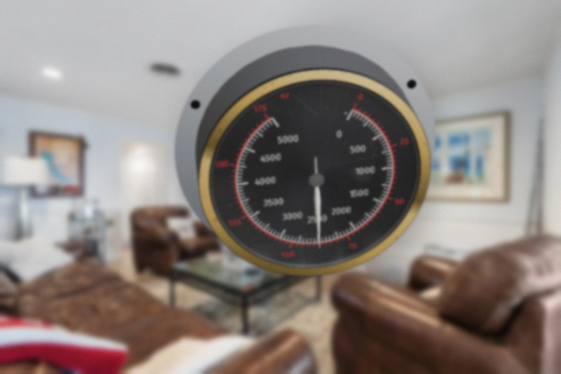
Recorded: 2500
